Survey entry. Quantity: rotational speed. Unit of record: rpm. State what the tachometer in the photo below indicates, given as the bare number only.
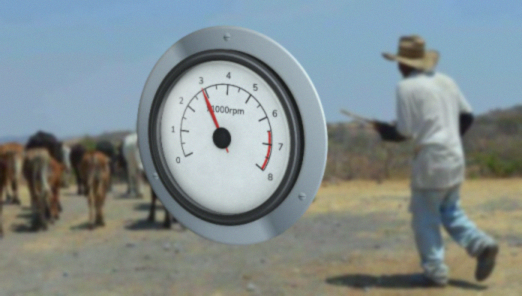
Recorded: 3000
